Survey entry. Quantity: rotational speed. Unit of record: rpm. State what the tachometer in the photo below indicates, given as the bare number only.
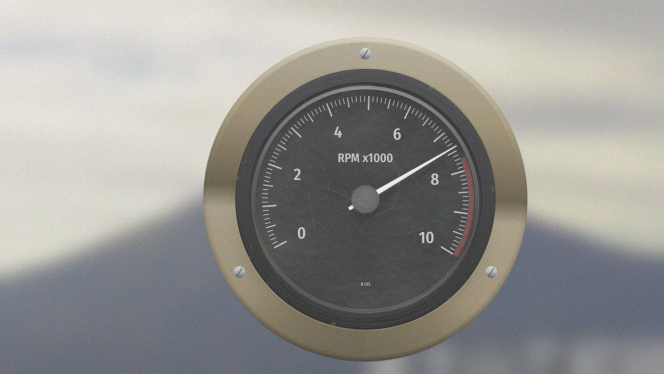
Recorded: 7400
